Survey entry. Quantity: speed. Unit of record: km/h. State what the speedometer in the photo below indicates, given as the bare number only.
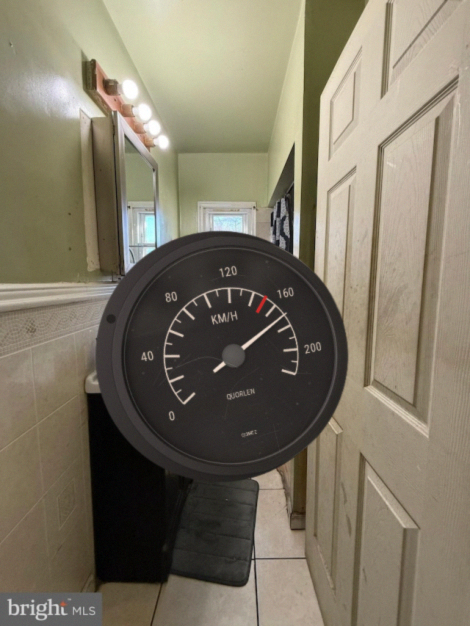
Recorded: 170
